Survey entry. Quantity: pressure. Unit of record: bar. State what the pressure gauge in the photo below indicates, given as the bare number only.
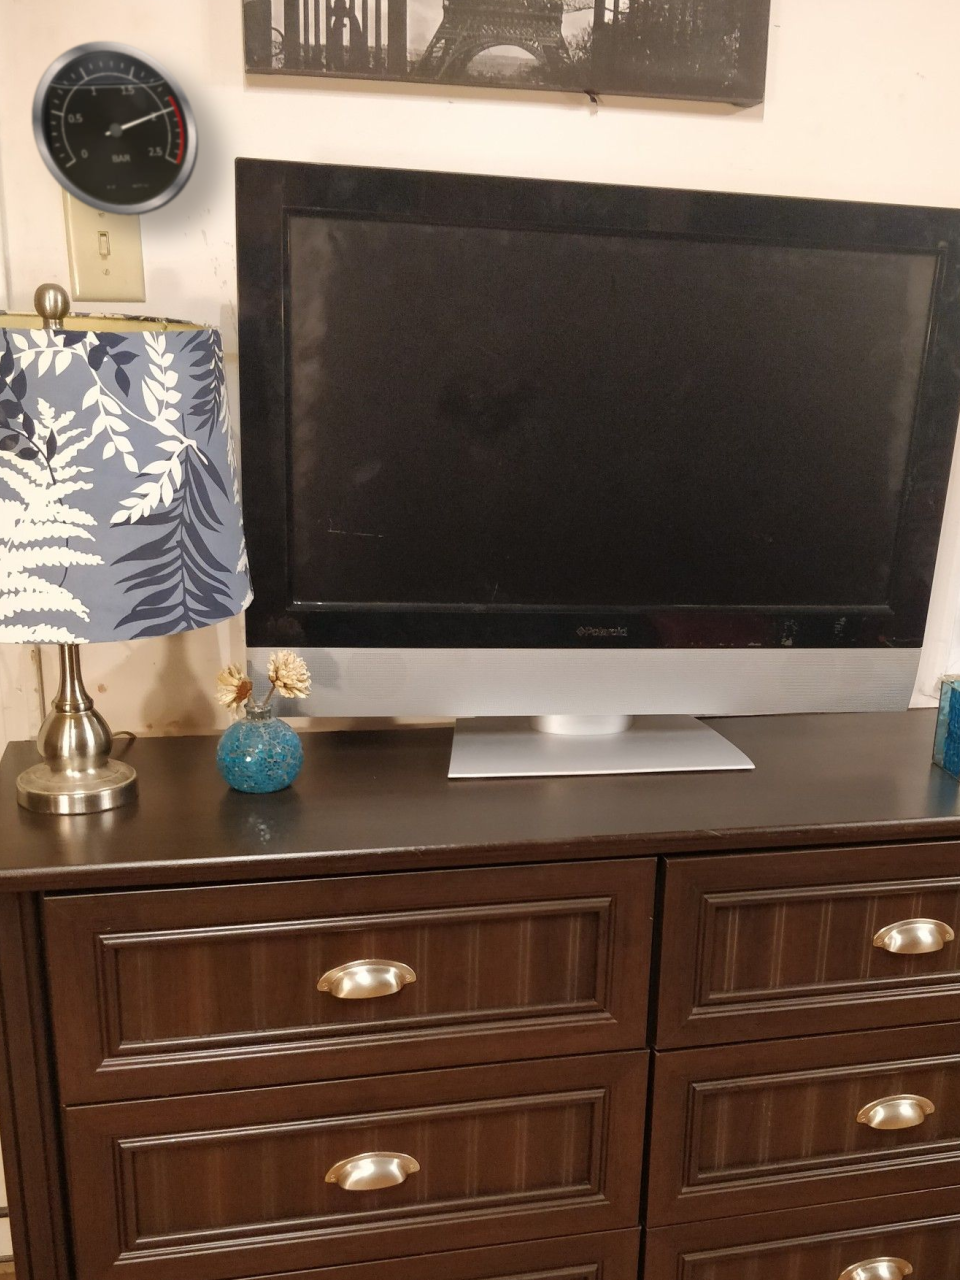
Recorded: 2
